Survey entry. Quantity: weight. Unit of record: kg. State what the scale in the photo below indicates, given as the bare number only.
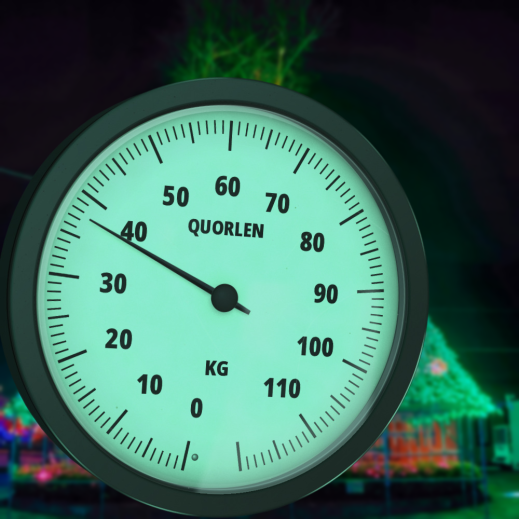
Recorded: 37.5
